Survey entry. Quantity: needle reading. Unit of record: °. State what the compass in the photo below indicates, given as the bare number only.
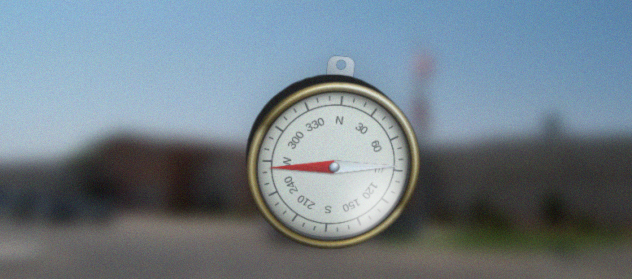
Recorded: 265
